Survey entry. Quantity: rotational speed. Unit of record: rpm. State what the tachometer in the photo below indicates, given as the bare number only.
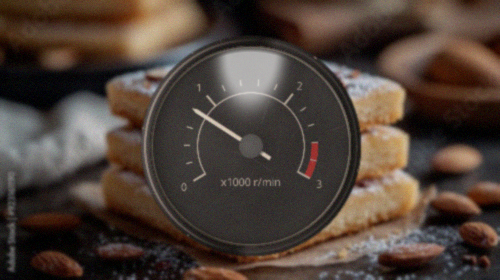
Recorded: 800
